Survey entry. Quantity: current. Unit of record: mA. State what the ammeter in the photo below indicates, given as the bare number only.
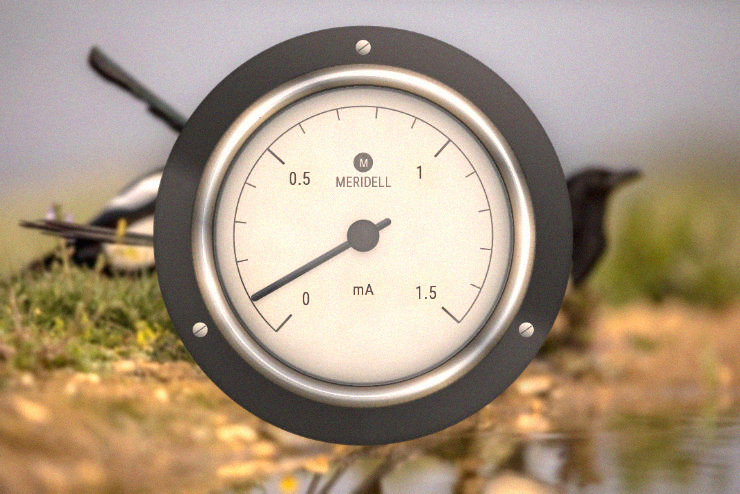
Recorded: 0.1
